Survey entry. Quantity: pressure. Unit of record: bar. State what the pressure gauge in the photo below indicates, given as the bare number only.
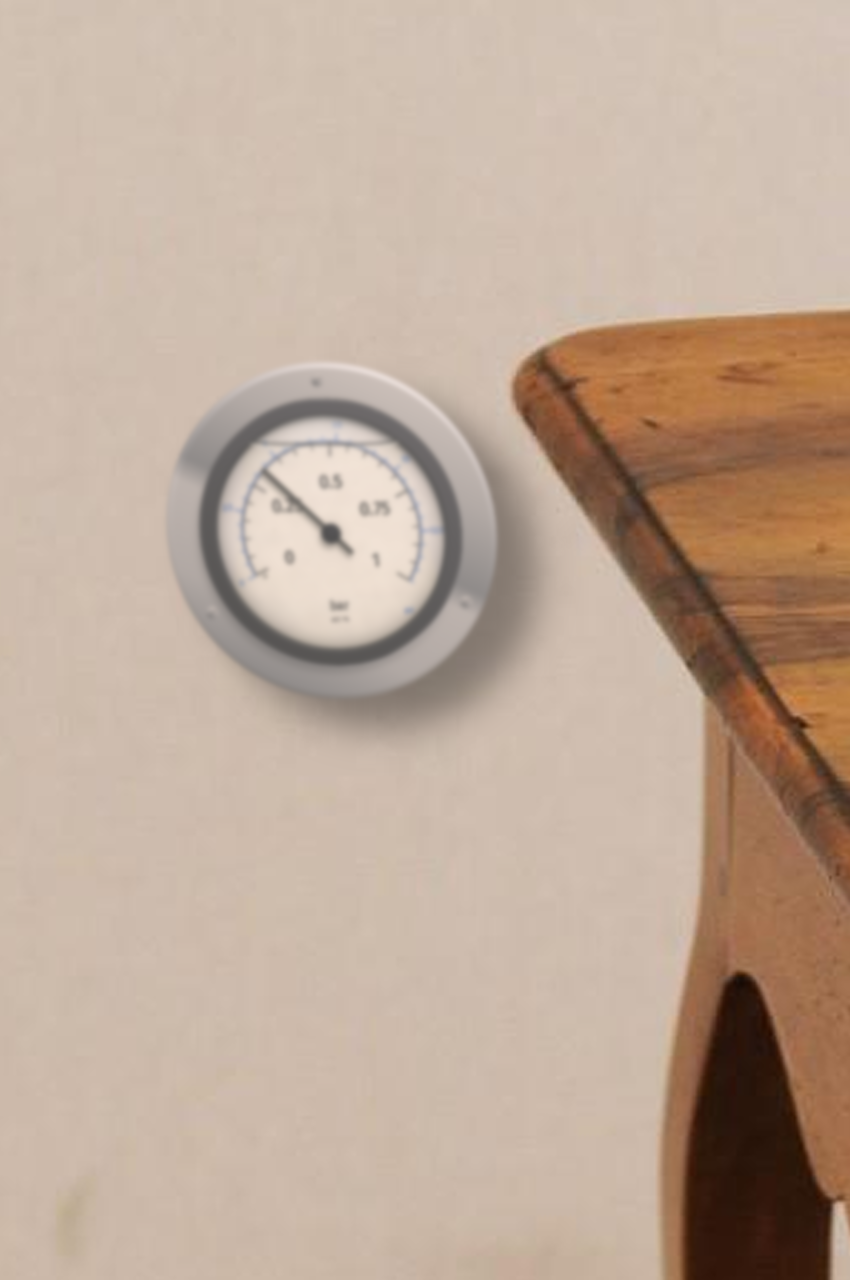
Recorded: 0.3
